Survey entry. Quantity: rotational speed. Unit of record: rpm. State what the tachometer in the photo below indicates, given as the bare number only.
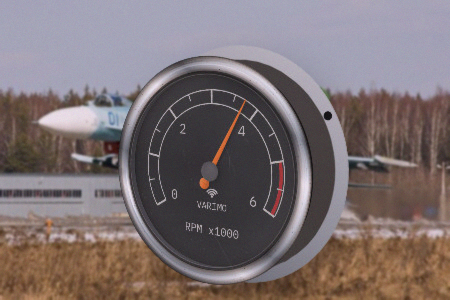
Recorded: 3750
